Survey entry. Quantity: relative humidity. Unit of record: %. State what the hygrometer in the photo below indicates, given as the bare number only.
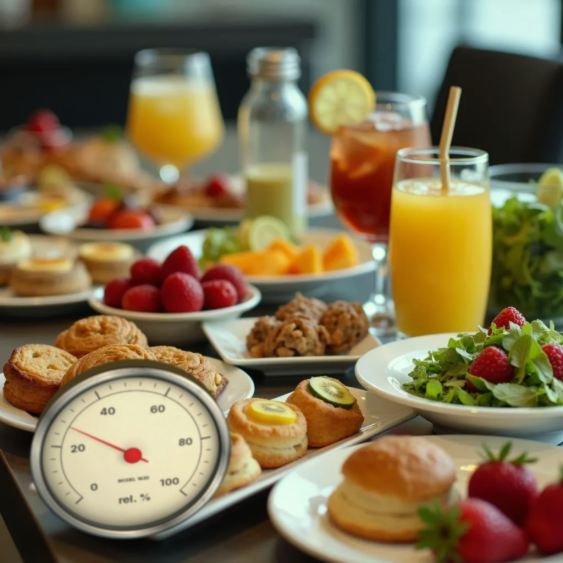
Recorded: 28
